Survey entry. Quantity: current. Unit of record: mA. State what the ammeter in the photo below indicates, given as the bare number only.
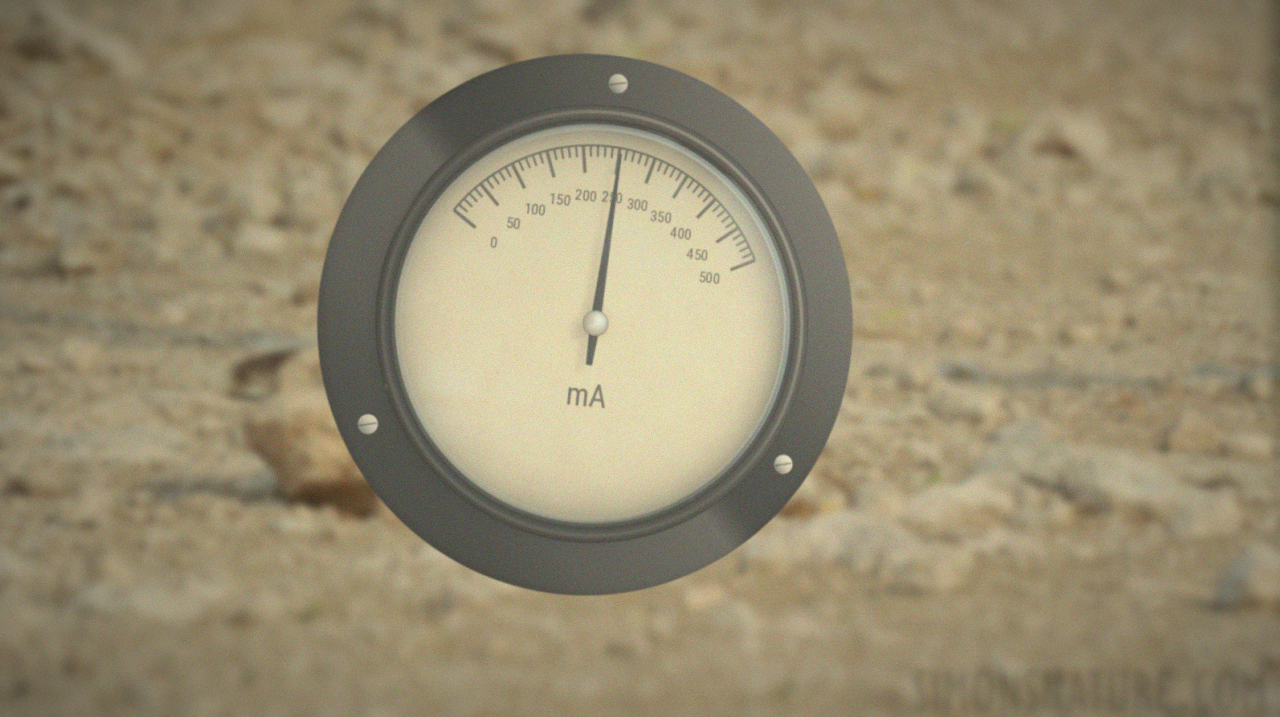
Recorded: 250
